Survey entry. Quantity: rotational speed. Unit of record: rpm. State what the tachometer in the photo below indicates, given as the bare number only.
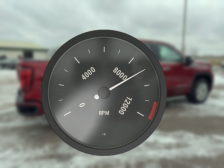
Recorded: 9000
